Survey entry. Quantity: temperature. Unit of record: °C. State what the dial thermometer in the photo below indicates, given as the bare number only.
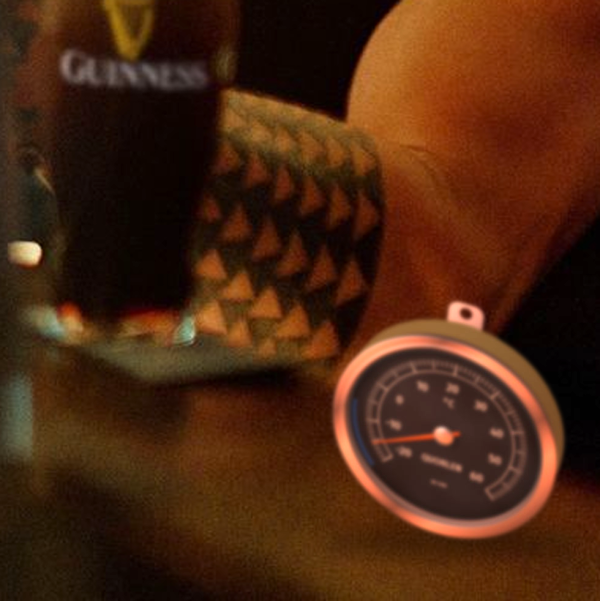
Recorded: -15
